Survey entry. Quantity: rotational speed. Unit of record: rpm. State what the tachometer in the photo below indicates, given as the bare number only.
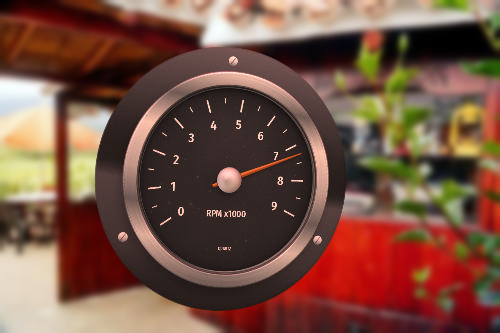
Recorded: 7250
